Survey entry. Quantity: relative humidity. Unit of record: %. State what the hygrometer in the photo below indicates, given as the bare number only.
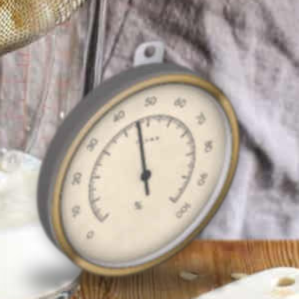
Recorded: 45
